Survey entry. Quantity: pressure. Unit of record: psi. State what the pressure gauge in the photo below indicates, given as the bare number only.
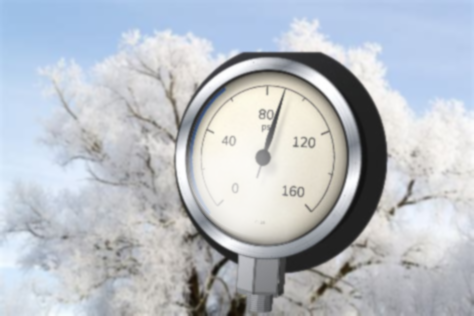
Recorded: 90
